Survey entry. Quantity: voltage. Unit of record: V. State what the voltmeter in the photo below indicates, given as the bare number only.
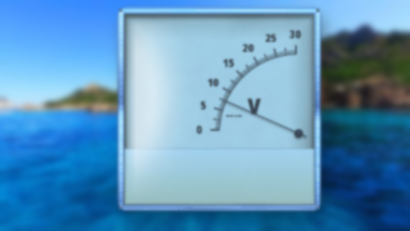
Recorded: 7.5
